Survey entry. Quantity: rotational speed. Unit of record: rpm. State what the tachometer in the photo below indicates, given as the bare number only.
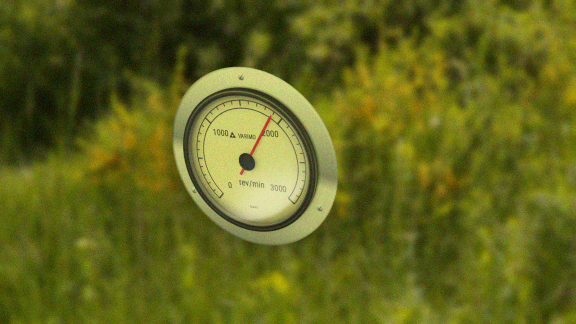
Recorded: 1900
